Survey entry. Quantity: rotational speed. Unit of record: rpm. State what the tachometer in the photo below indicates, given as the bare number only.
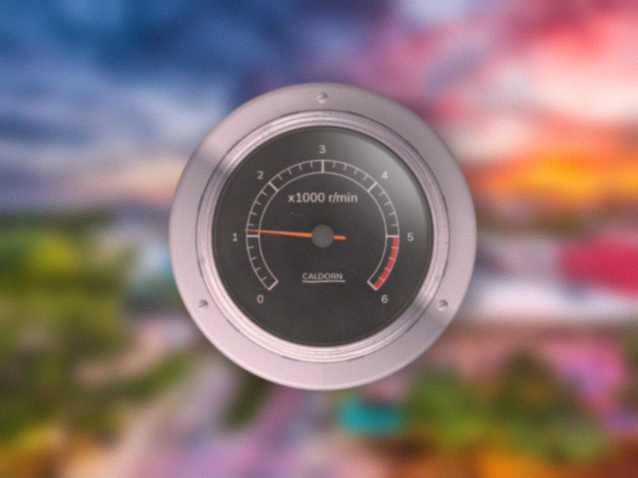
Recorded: 1100
